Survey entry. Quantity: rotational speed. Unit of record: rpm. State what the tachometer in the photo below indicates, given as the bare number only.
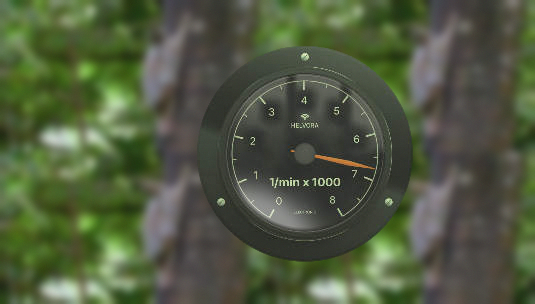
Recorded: 6750
